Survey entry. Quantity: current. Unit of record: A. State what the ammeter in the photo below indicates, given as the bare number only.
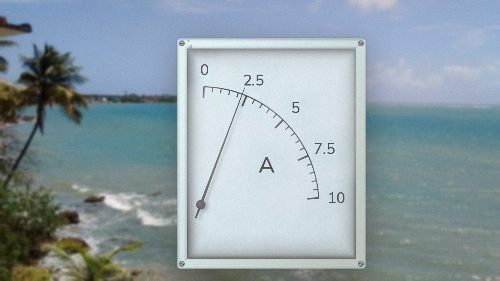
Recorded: 2.25
